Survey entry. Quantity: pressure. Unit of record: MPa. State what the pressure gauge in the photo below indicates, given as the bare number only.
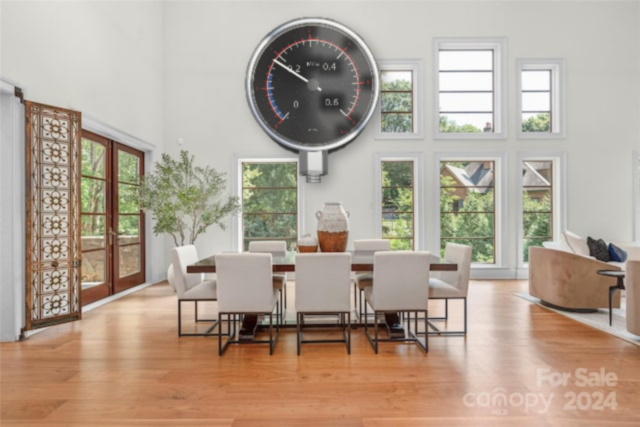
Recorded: 0.18
